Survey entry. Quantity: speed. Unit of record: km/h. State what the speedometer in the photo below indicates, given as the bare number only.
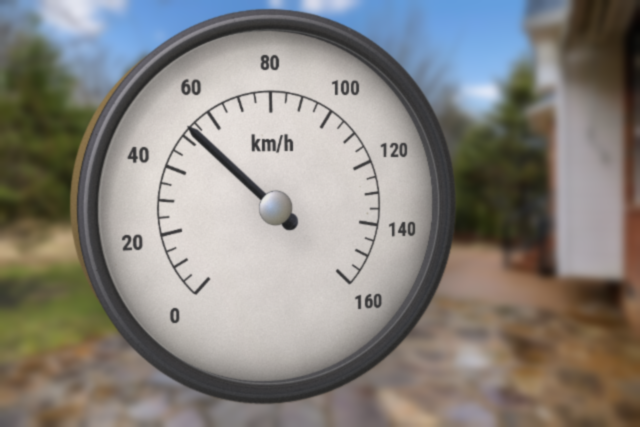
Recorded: 52.5
